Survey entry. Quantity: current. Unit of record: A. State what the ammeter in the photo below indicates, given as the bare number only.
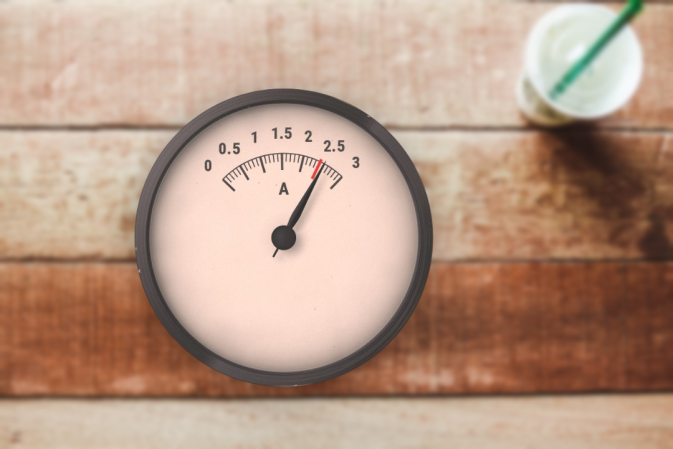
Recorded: 2.5
